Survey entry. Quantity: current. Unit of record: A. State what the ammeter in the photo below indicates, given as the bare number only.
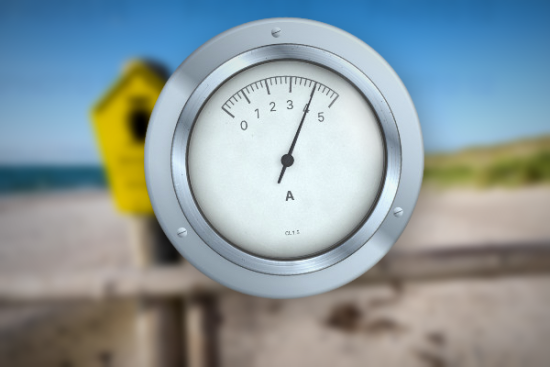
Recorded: 4
